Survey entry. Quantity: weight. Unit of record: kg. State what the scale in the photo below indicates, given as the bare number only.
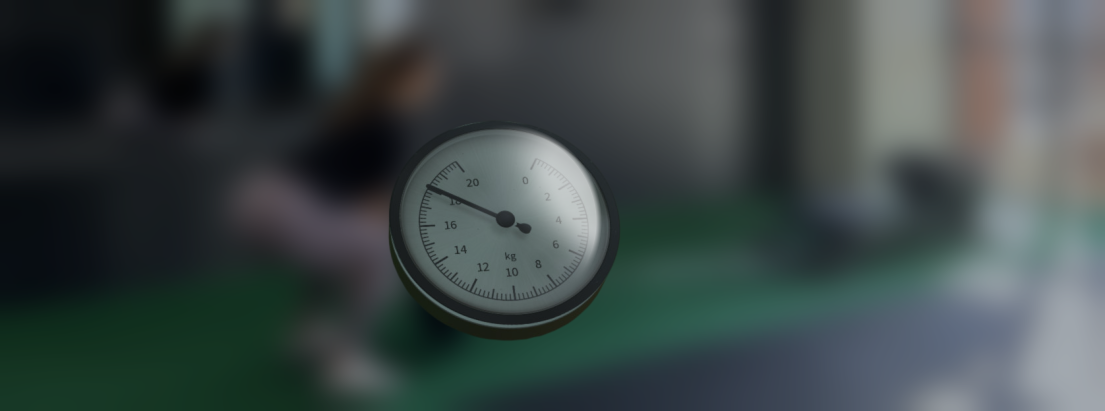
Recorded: 18
